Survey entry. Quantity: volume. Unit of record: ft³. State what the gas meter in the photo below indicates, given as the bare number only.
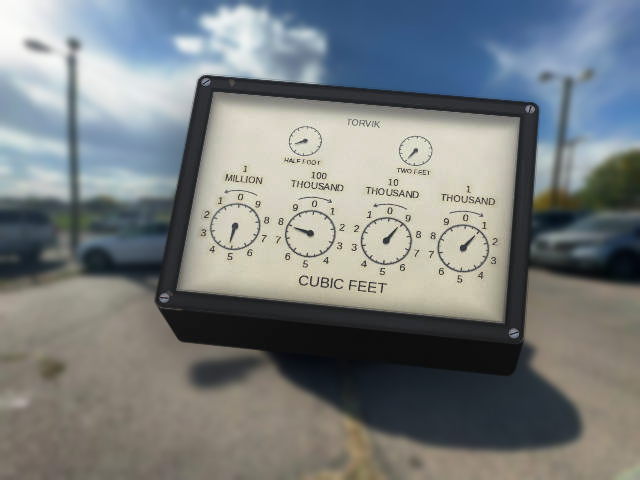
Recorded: 479100
